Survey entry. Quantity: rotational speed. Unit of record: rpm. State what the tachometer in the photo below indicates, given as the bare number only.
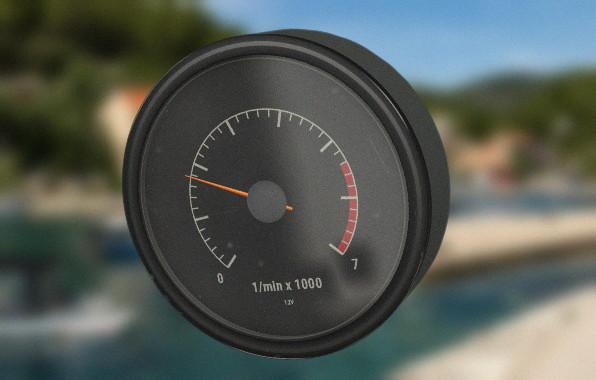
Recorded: 1800
